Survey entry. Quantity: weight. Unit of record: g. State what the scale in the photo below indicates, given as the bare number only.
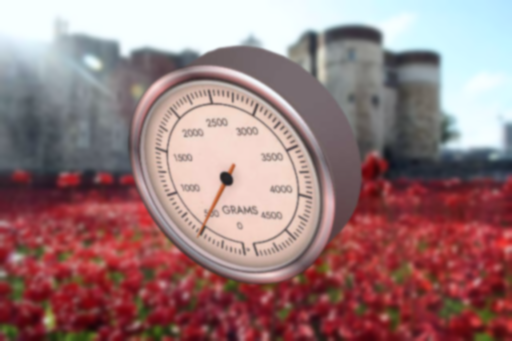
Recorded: 500
